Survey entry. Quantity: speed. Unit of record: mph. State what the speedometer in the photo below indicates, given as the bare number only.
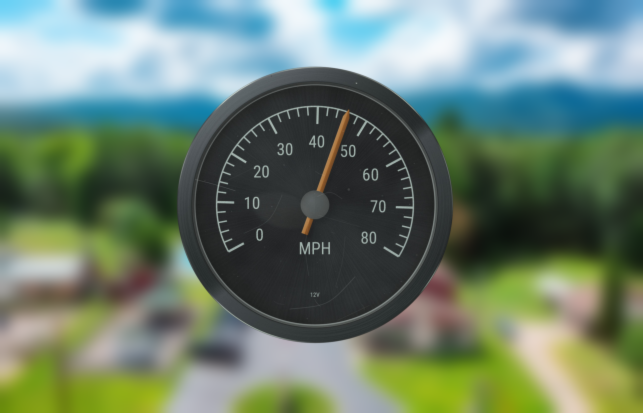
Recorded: 46
